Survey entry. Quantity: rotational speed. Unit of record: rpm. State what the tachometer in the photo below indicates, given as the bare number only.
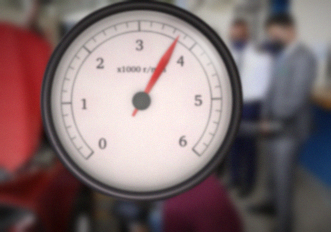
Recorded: 3700
